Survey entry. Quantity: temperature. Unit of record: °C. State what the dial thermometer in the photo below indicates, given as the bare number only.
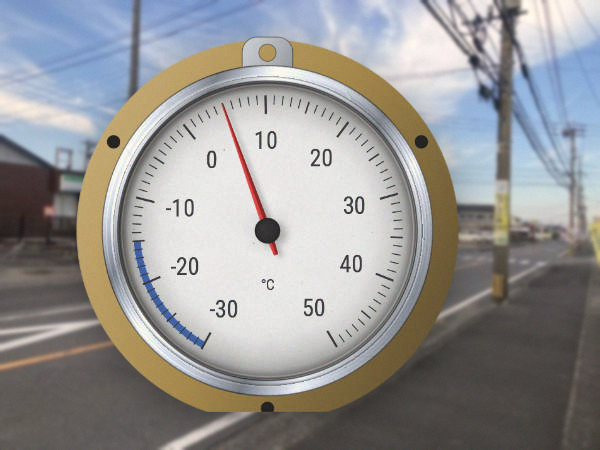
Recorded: 5
